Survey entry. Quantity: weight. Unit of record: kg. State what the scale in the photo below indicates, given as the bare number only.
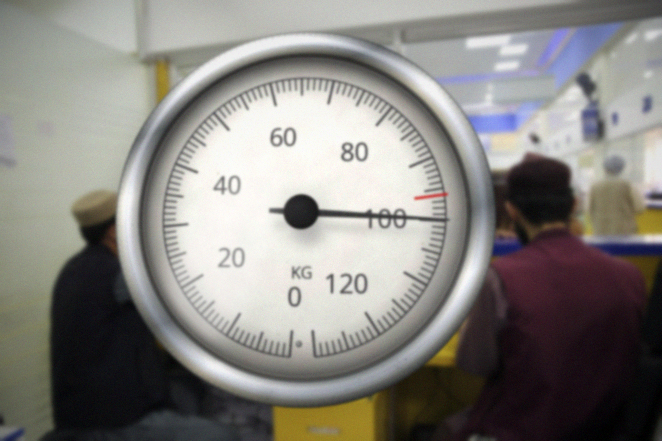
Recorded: 100
